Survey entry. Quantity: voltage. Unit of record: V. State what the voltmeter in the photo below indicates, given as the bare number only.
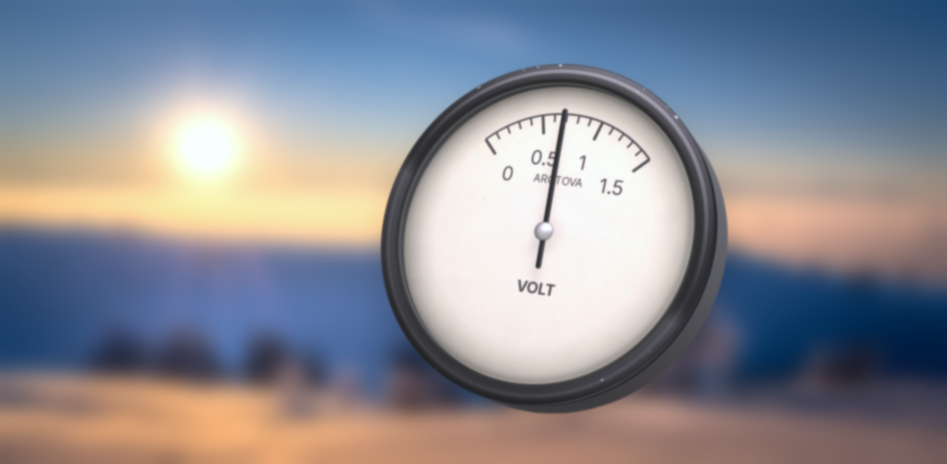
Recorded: 0.7
